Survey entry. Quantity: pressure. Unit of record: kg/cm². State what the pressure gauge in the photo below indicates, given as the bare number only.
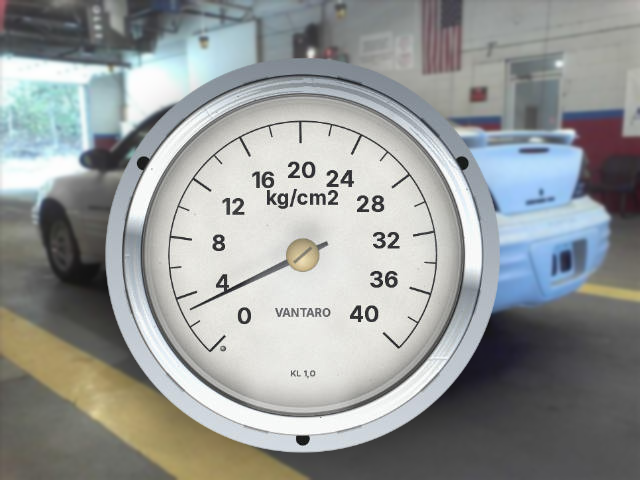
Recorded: 3
